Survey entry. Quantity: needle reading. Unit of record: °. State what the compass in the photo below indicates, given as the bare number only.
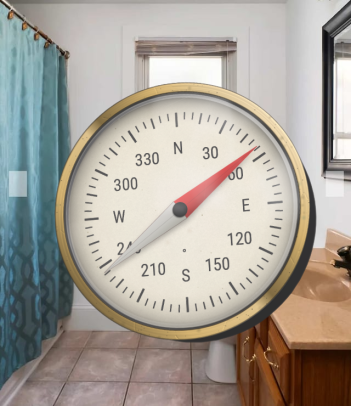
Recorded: 55
